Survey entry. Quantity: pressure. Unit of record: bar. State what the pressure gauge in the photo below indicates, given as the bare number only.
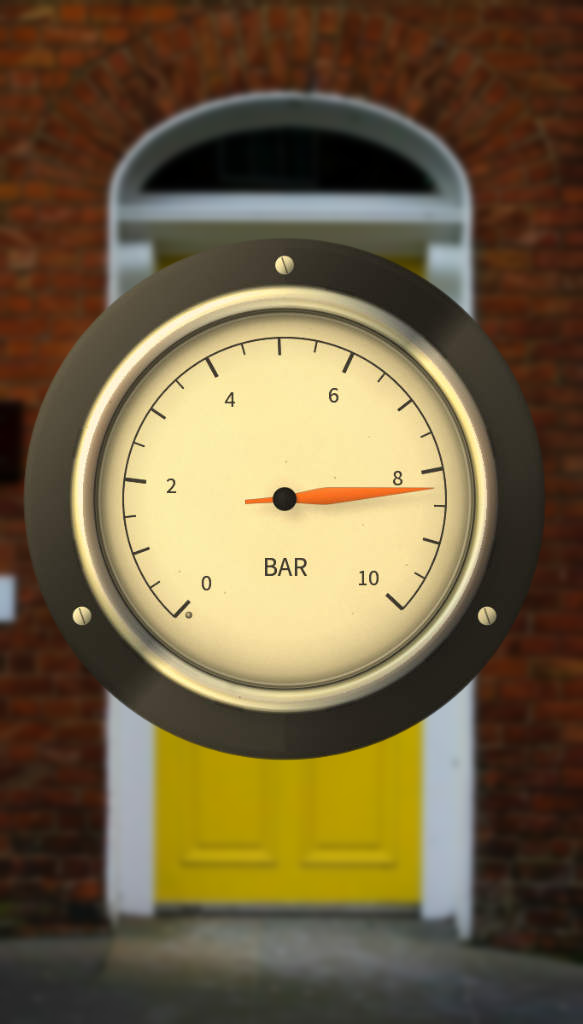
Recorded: 8.25
